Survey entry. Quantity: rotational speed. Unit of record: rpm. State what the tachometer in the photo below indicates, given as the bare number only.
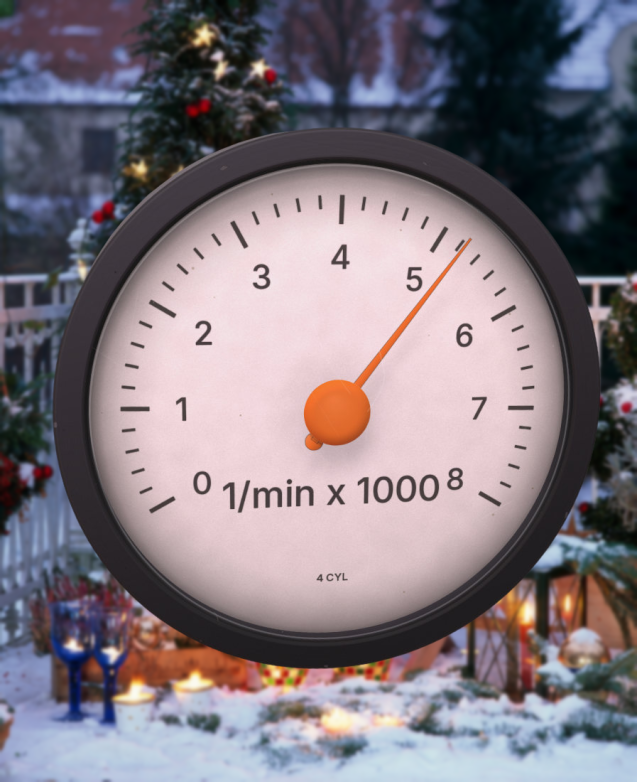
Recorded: 5200
